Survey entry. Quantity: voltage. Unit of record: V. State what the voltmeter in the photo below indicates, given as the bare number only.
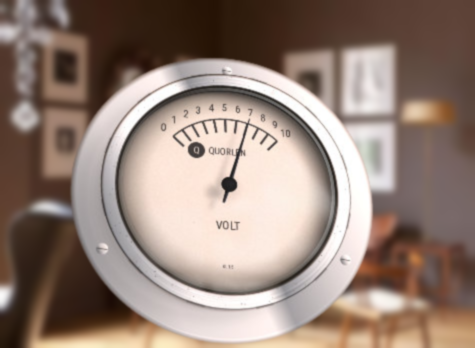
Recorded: 7
